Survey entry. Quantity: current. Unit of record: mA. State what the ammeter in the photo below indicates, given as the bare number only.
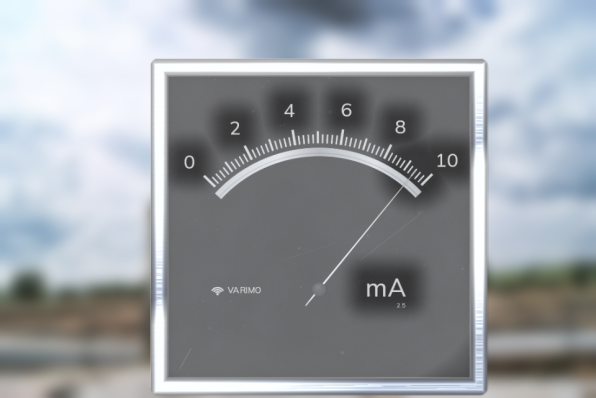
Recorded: 9.4
